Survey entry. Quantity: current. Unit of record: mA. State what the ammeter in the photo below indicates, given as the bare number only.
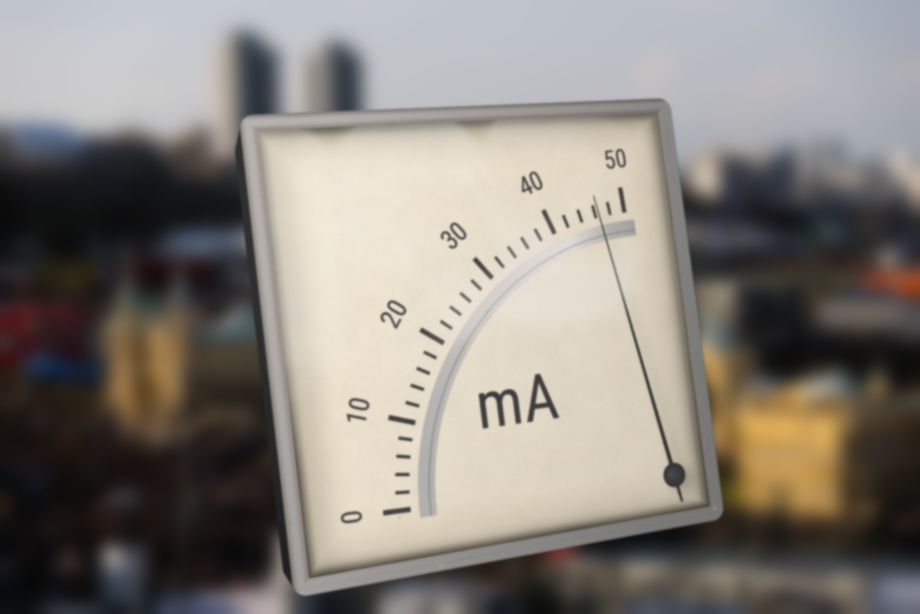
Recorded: 46
